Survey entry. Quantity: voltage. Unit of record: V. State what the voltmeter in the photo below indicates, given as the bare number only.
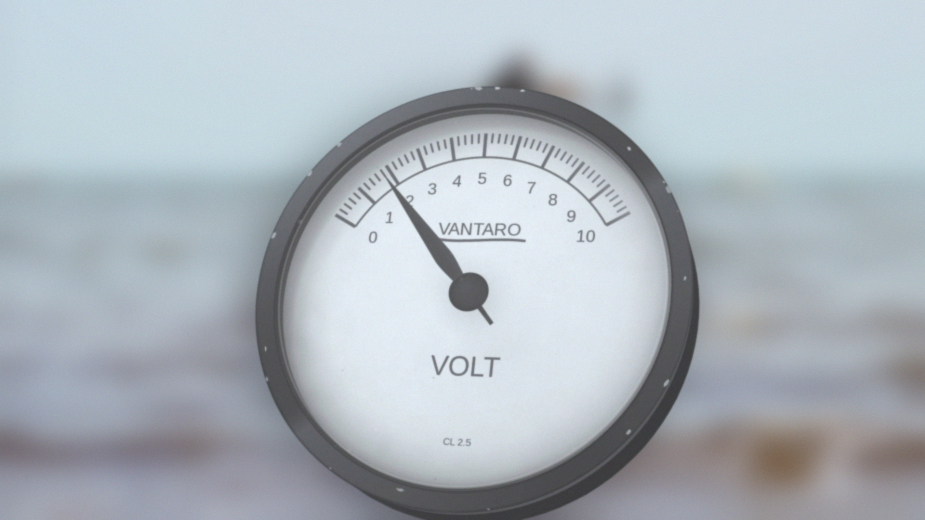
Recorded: 1.8
